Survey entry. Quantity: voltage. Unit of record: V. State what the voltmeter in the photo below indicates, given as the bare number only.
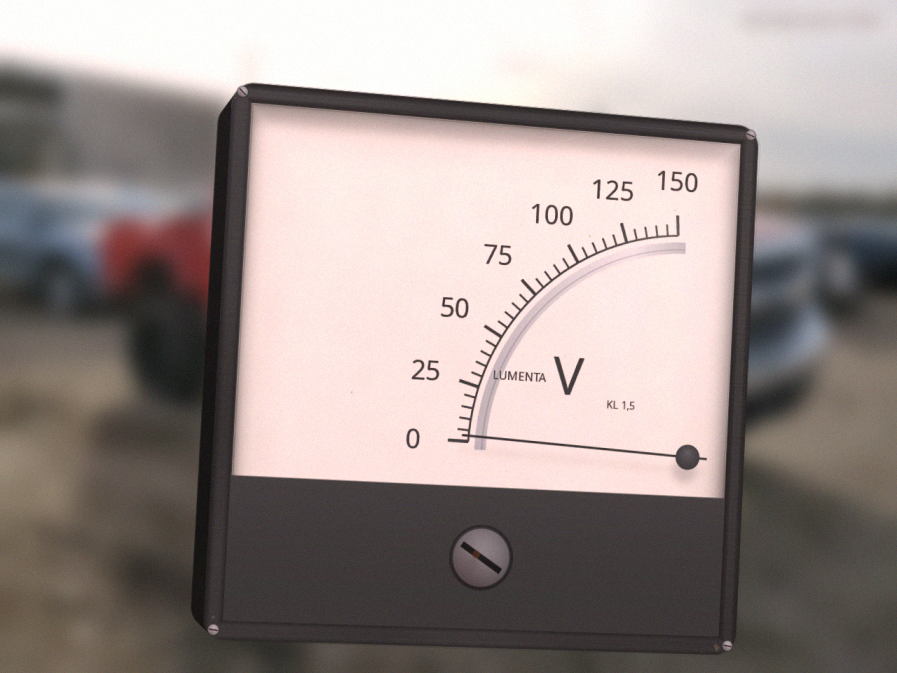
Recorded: 2.5
